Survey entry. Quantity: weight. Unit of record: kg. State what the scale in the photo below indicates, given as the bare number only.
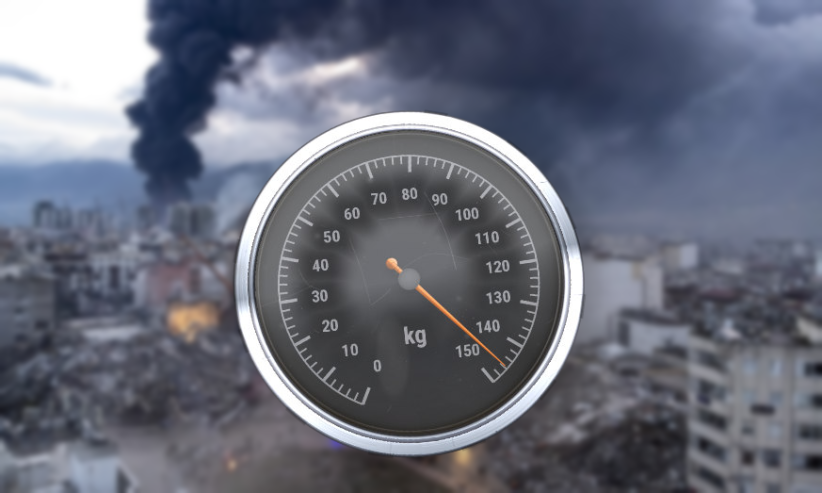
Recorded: 146
